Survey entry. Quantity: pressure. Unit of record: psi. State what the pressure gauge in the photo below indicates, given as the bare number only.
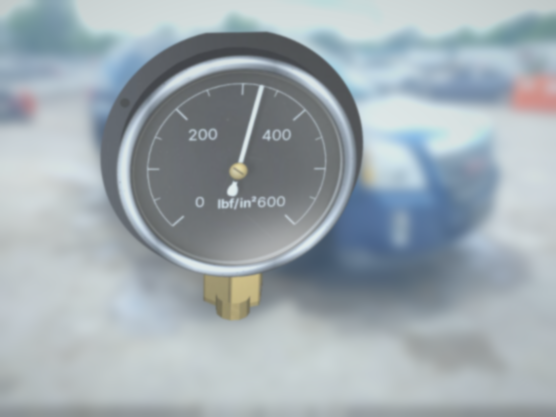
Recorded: 325
